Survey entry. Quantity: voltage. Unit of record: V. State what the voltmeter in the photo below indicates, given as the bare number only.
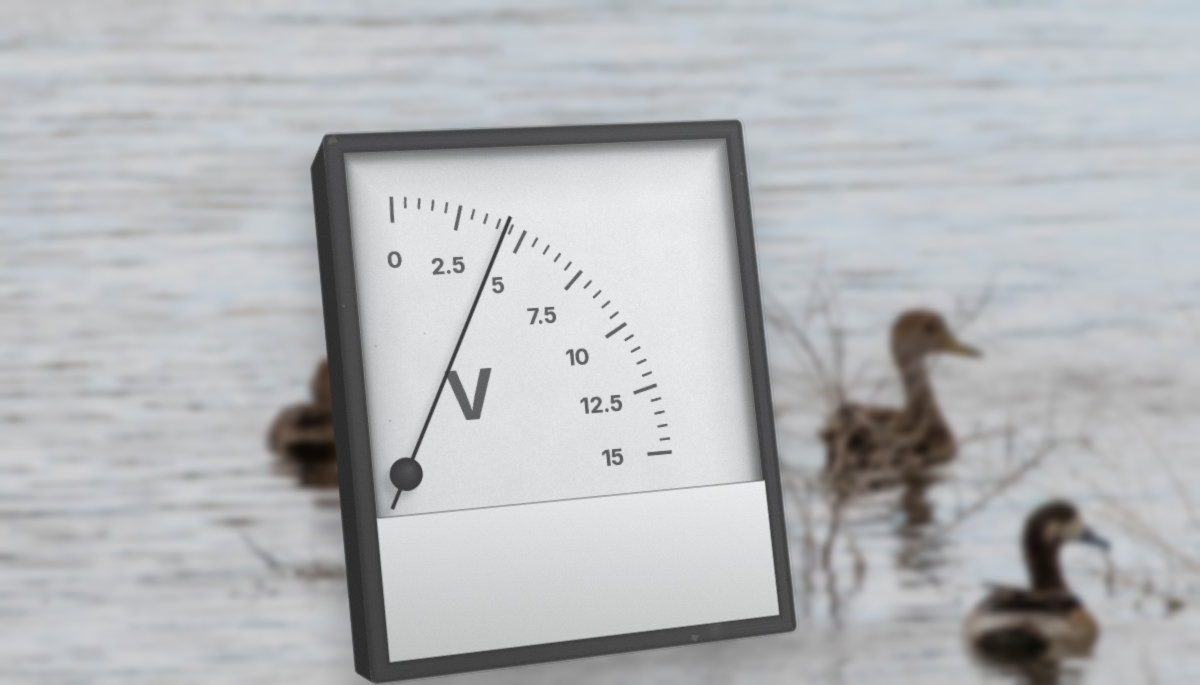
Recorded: 4.25
